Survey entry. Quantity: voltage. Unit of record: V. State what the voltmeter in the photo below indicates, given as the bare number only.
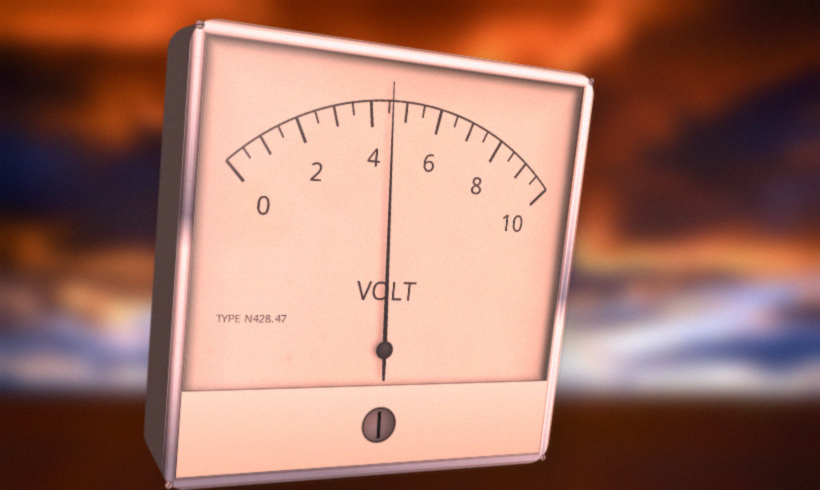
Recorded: 4.5
